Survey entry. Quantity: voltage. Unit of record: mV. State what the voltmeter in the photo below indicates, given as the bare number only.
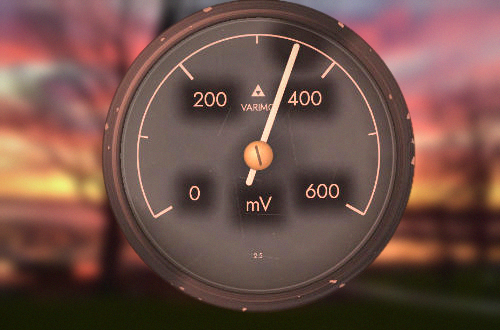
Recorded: 350
